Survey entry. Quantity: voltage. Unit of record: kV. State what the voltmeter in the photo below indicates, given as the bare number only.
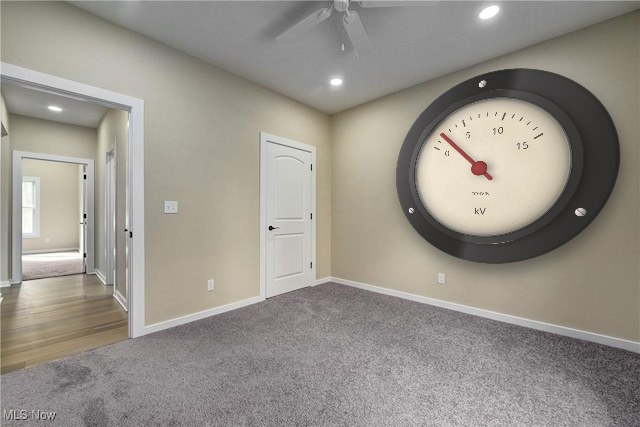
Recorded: 2
